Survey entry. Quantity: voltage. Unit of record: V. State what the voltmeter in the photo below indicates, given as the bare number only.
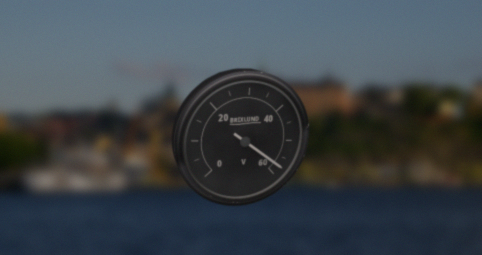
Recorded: 57.5
